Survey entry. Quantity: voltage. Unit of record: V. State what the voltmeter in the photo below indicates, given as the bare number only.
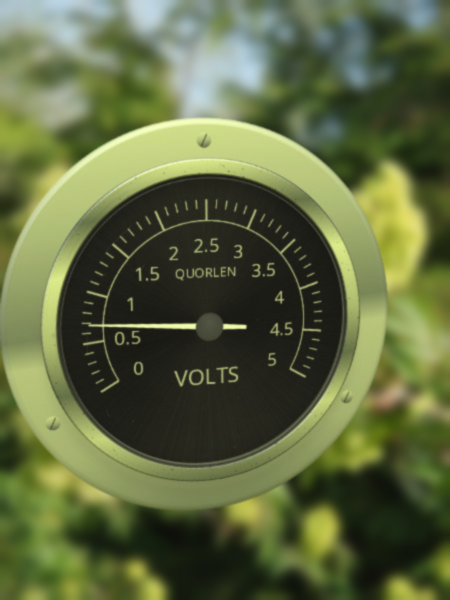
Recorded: 0.7
